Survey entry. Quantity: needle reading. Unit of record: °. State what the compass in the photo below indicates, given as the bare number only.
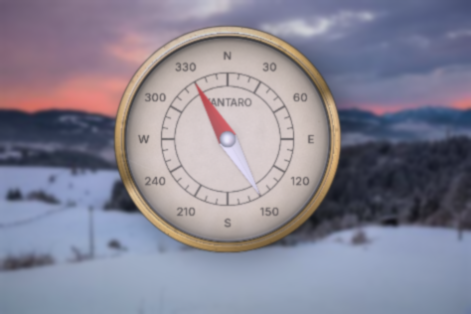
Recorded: 330
